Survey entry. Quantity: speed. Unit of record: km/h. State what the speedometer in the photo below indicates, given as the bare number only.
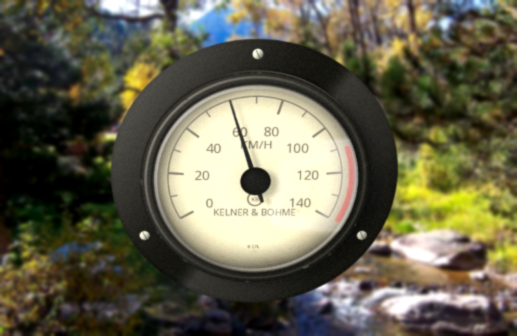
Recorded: 60
